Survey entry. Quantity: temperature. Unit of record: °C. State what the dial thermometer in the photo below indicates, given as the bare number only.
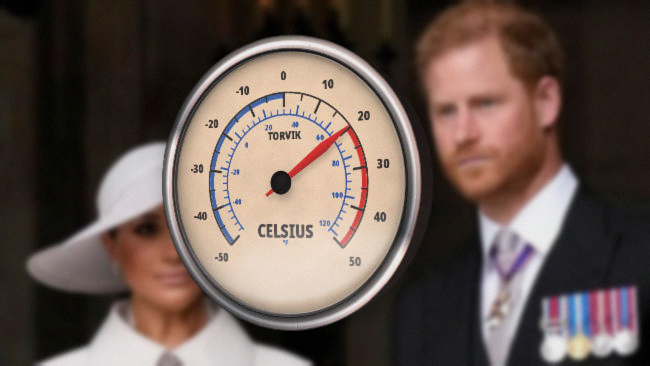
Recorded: 20
